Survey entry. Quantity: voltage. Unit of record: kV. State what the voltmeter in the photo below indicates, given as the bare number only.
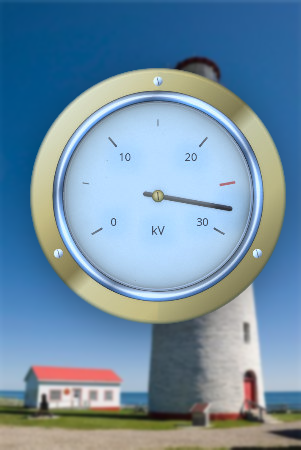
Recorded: 27.5
